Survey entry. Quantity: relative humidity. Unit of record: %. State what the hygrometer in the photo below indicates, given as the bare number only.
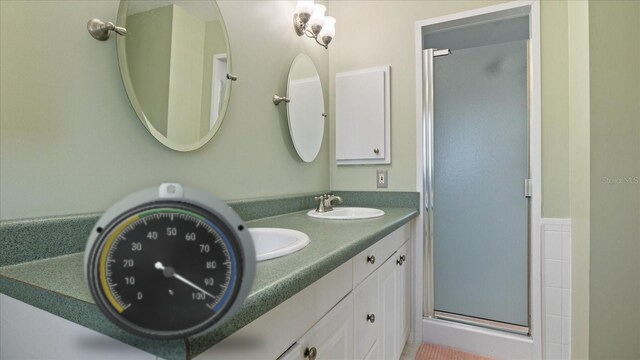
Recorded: 95
